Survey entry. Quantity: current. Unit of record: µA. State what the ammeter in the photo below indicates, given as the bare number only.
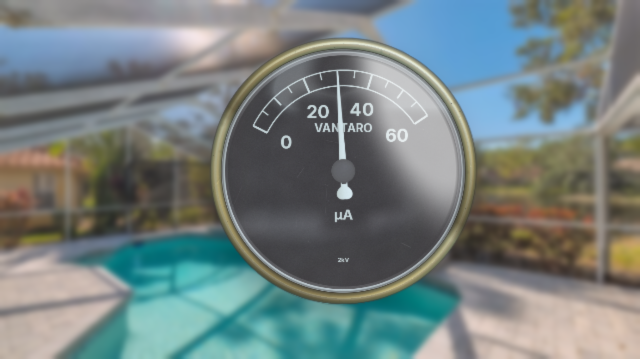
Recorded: 30
